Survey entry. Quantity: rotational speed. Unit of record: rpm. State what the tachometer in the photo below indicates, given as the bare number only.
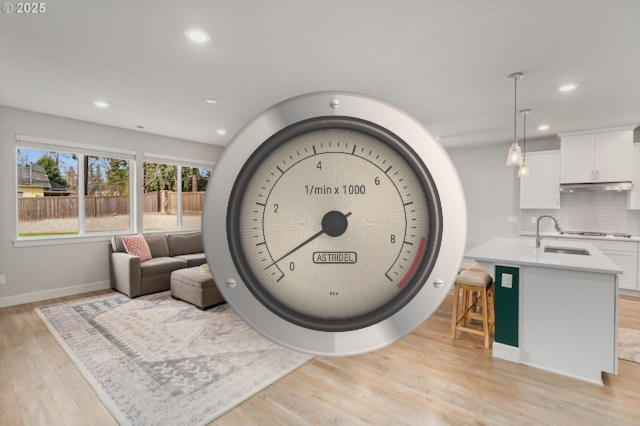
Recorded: 400
